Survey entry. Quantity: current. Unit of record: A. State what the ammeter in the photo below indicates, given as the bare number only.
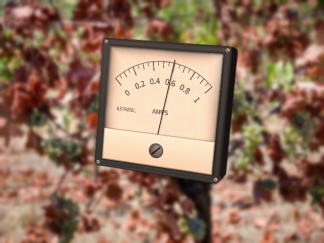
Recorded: 0.6
